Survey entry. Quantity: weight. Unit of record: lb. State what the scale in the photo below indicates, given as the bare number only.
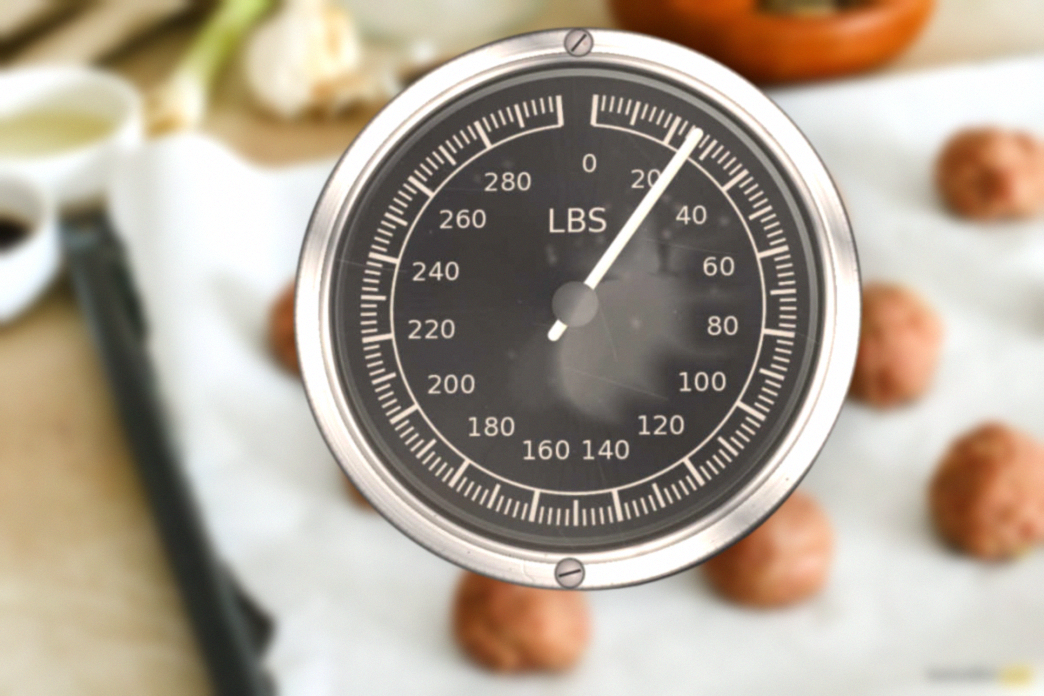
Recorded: 26
